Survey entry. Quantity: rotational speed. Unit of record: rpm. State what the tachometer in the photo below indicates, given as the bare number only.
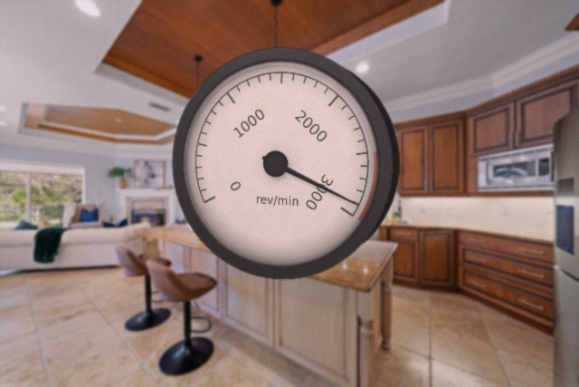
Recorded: 2900
